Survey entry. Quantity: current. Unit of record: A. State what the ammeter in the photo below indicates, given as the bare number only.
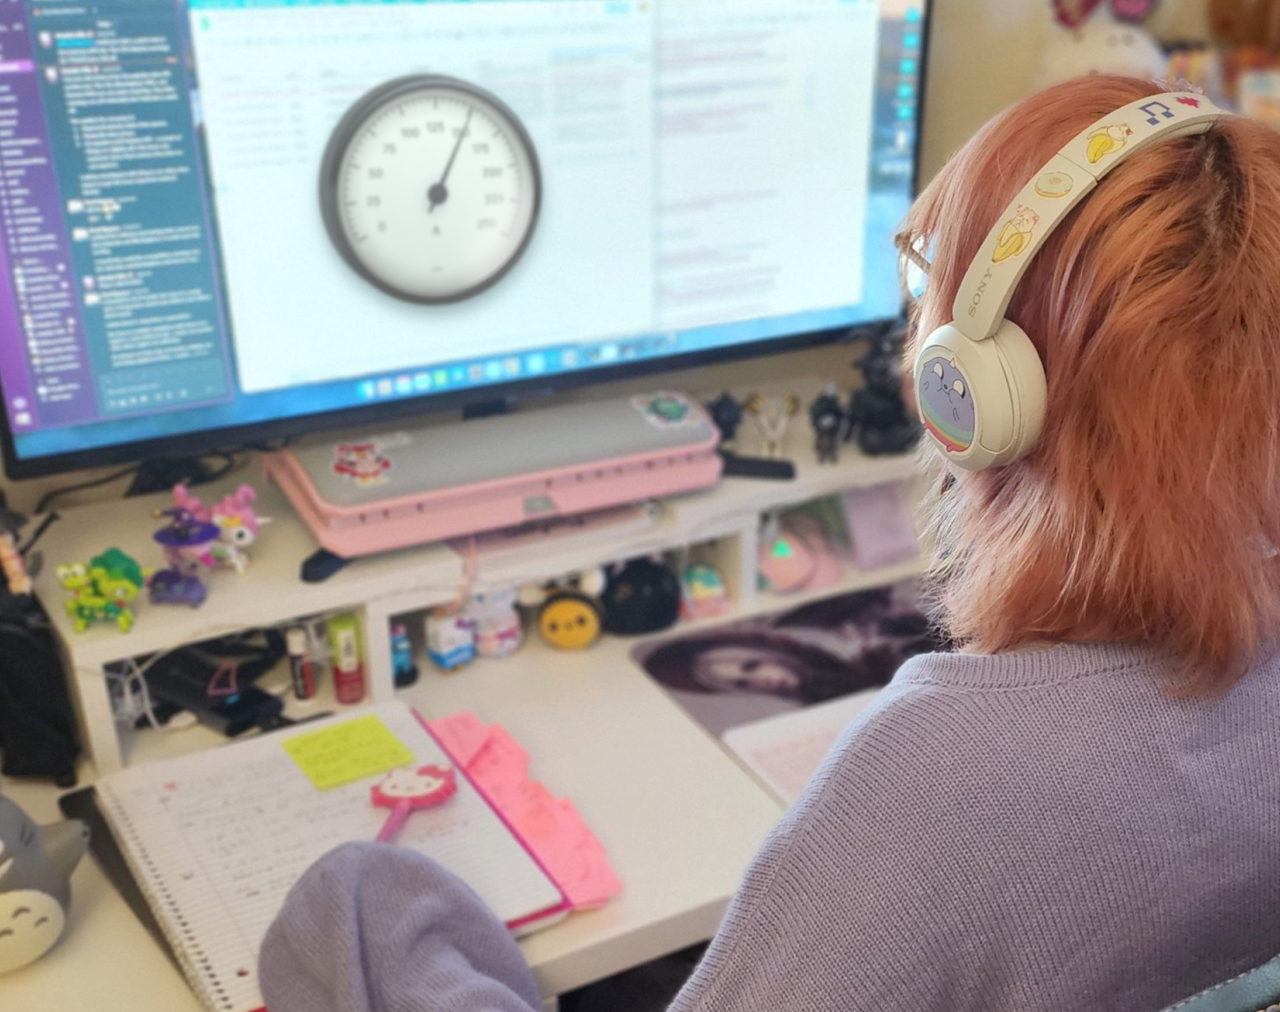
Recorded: 150
